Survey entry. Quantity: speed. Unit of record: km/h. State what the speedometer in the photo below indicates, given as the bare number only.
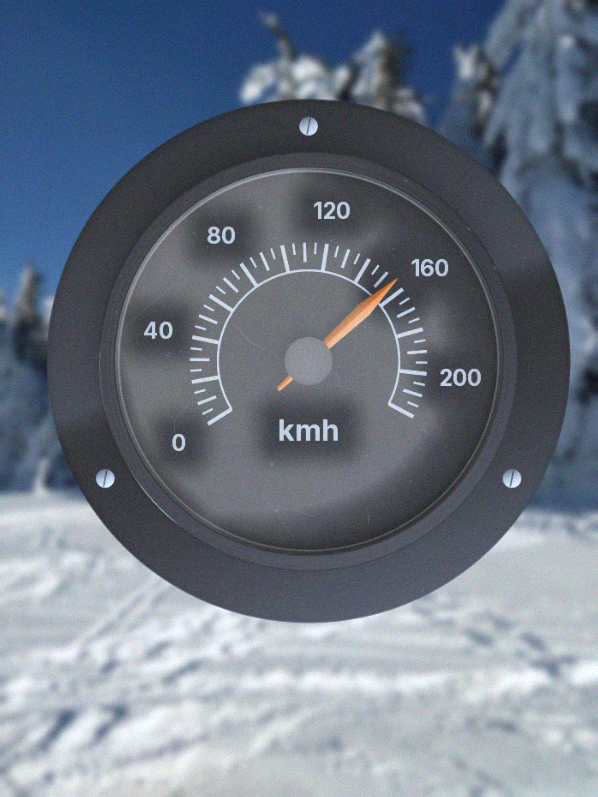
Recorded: 155
